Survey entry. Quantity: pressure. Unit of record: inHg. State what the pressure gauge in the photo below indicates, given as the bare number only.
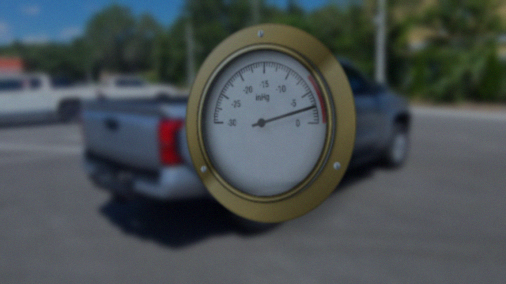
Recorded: -2.5
